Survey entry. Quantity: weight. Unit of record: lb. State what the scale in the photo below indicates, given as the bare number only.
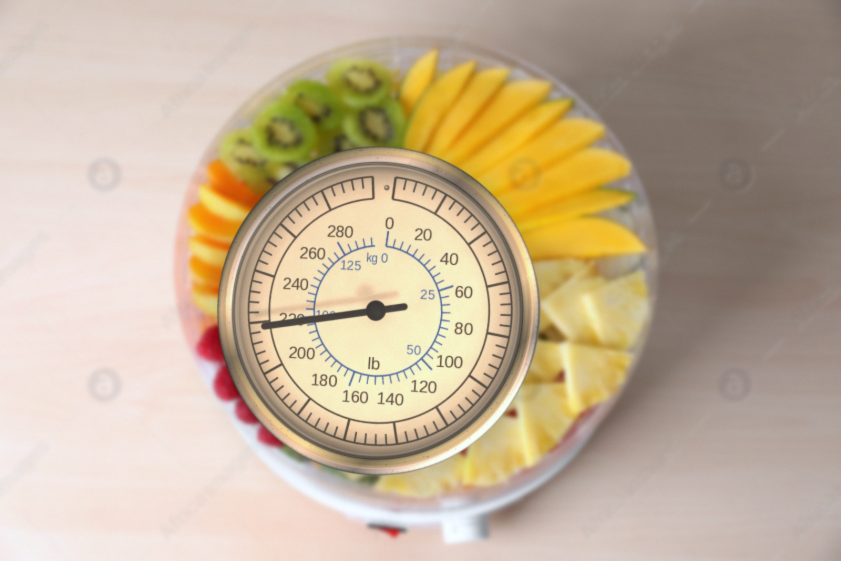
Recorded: 218
